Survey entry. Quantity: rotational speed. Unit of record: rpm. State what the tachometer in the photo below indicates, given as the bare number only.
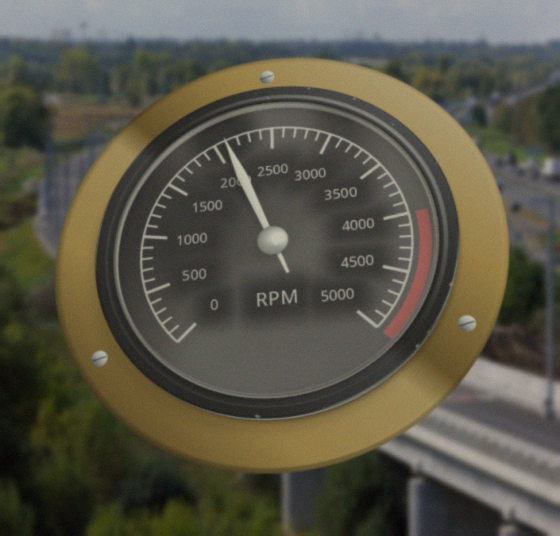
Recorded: 2100
